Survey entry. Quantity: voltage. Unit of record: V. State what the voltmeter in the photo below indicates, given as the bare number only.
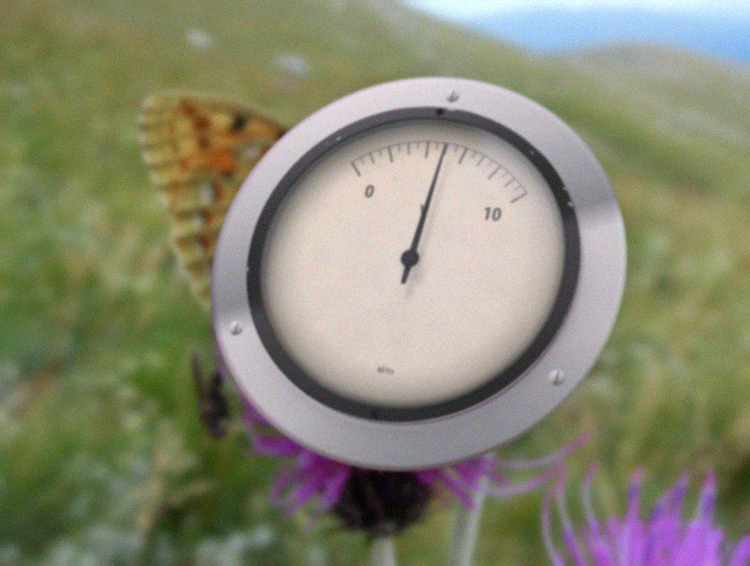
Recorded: 5
